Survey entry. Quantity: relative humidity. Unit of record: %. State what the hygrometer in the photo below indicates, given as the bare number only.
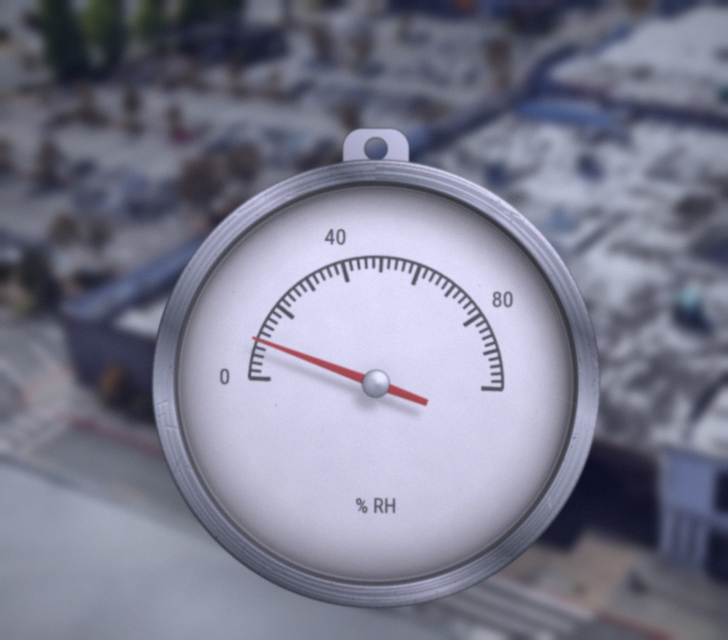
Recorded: 10
